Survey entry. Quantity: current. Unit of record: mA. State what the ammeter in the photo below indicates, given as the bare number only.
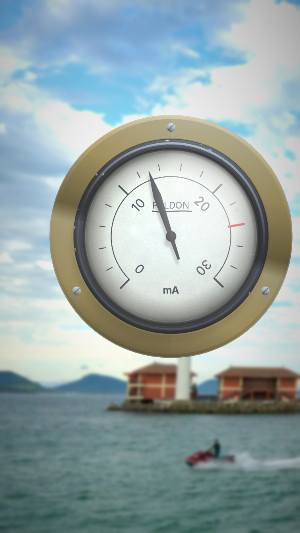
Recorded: 13
